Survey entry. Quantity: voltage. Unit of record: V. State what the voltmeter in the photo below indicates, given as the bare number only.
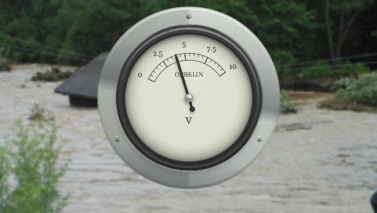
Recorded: 4
